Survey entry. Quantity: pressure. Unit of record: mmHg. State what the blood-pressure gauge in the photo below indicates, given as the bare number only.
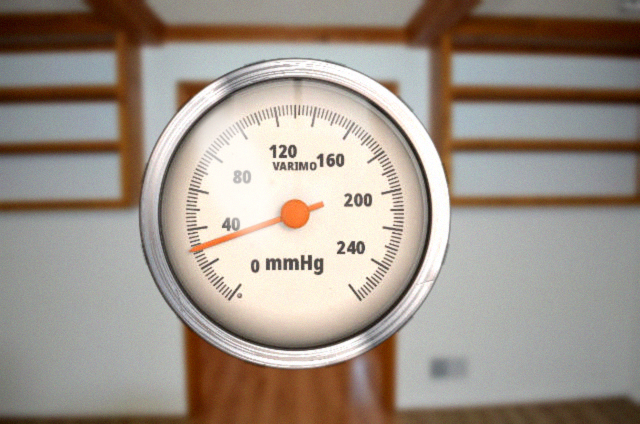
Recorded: 30
